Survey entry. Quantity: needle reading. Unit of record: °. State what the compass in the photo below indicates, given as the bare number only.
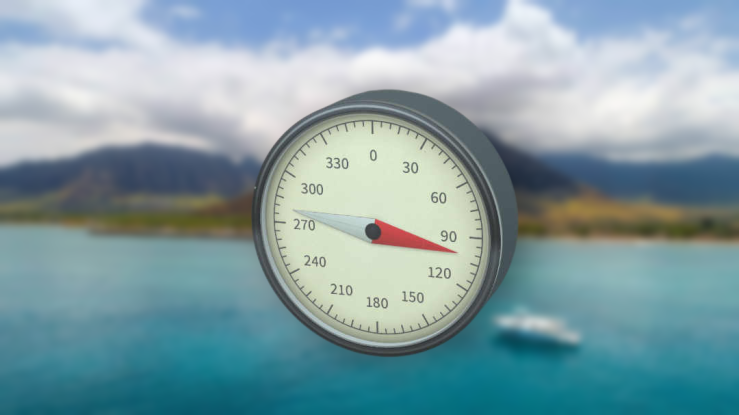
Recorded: 100
